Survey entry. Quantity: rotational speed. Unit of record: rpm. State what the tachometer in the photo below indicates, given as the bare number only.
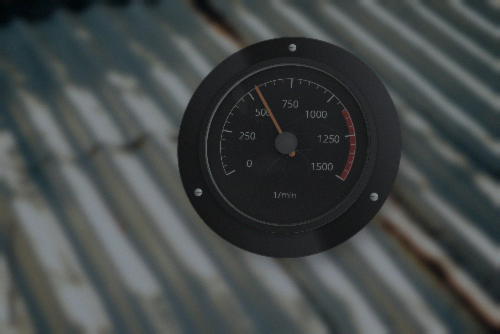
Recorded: 550
